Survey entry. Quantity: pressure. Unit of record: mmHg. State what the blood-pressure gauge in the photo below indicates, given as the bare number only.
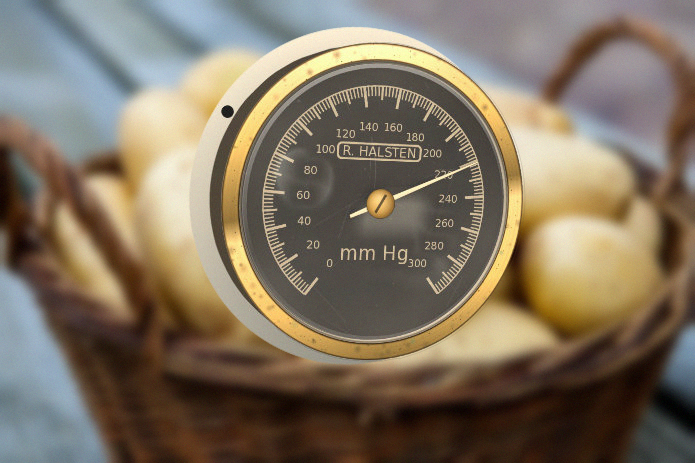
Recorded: 220
